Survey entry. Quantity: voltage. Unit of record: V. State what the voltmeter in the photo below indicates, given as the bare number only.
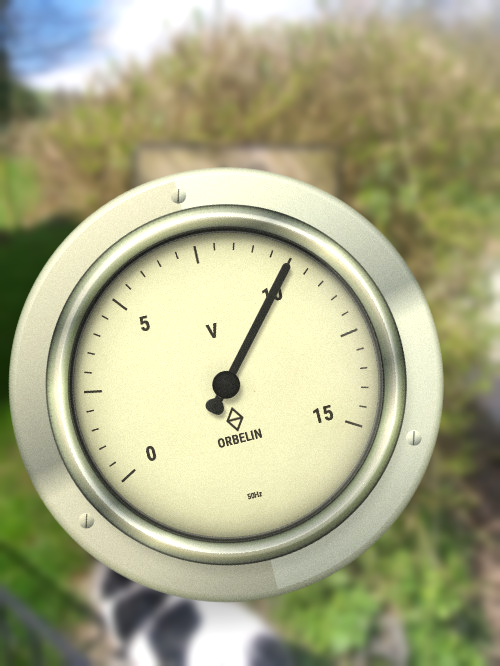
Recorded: 10
